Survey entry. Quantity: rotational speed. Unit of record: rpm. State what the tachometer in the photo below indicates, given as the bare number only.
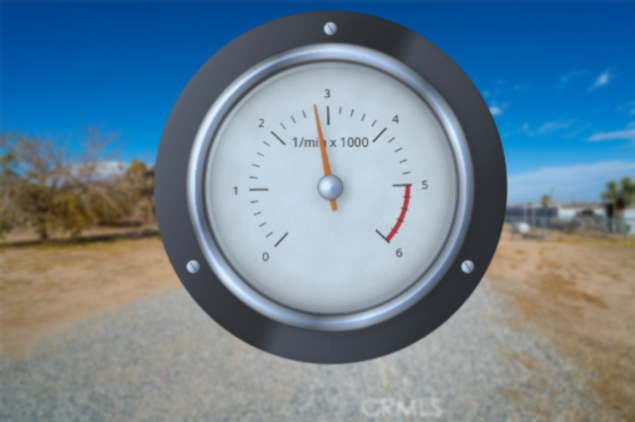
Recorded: 2800
